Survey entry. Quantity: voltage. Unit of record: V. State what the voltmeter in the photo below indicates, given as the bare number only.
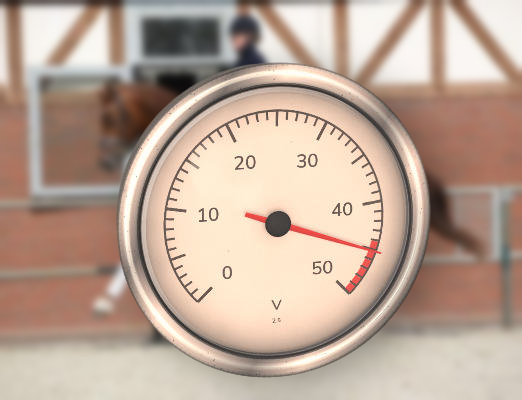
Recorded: 45
